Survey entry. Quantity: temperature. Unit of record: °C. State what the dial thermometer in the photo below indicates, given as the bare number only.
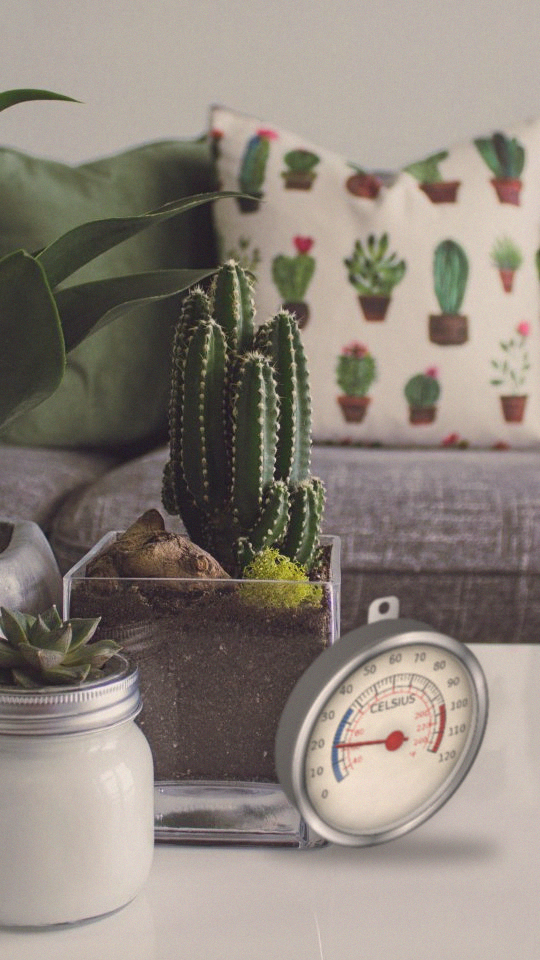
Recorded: 20
